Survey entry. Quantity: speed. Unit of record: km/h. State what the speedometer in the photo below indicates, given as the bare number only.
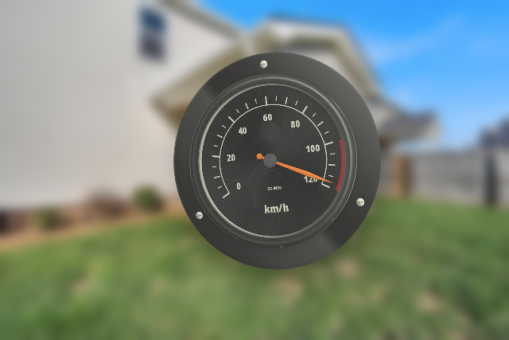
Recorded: 117.5
